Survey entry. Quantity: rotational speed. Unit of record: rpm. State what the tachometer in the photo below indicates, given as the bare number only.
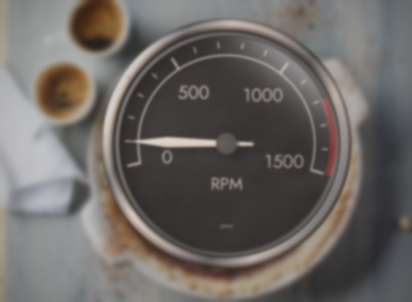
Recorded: 100
